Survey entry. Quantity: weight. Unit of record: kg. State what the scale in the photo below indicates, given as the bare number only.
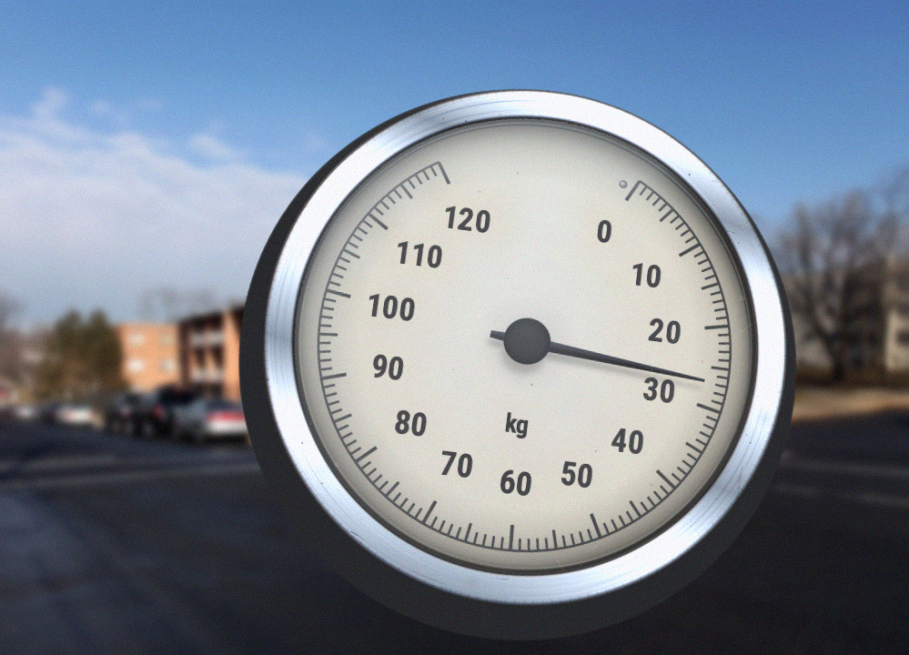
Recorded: 27
